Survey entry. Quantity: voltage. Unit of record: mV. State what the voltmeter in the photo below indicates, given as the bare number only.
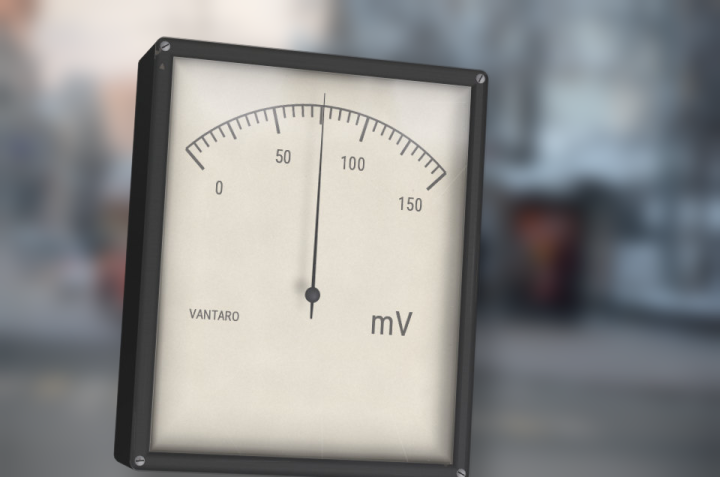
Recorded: 75
